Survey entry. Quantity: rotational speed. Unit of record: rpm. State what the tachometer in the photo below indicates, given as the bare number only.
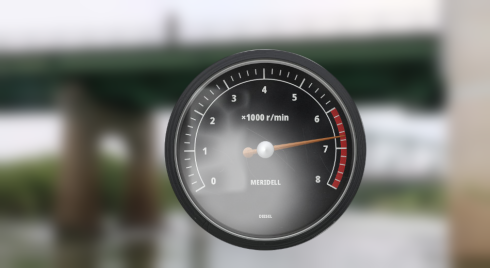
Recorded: 6700
